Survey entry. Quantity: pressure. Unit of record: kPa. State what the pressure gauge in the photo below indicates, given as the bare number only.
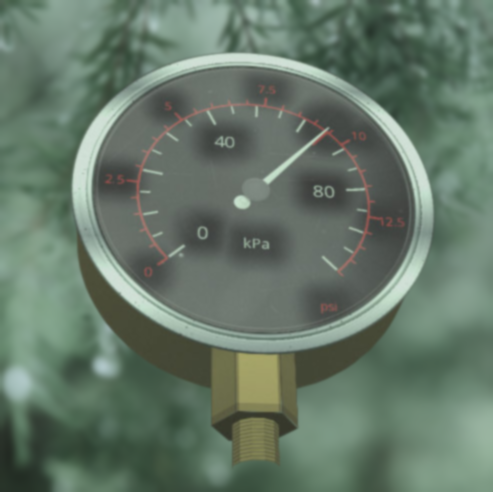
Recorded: 65
